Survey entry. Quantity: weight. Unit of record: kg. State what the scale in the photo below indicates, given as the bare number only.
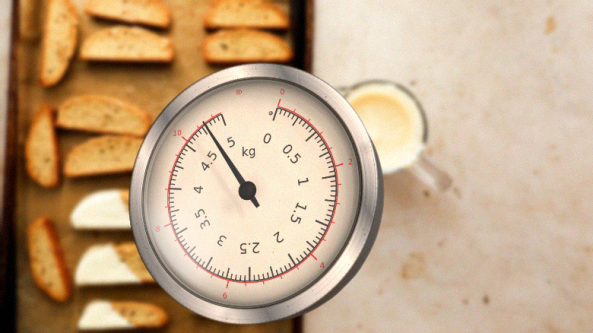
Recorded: 4.8
